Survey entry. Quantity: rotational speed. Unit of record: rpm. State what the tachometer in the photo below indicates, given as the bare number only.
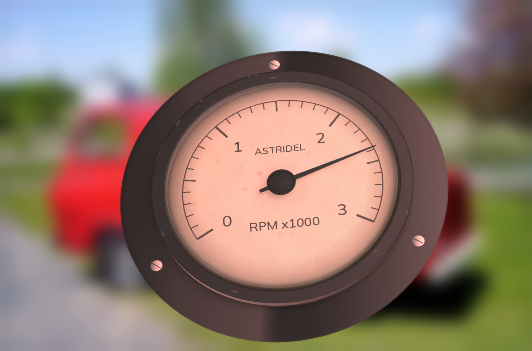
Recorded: 2400
